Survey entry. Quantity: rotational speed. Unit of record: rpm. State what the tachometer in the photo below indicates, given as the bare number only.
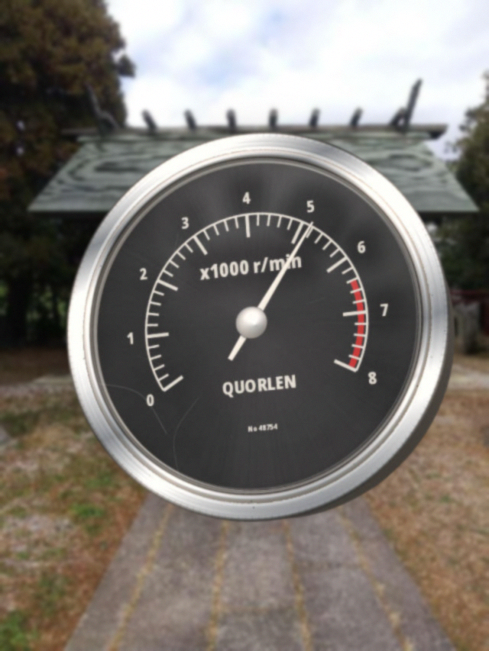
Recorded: 5200
